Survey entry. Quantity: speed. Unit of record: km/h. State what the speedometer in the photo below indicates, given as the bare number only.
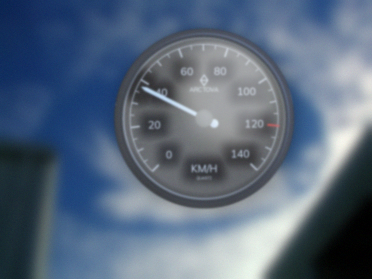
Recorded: 37.5
